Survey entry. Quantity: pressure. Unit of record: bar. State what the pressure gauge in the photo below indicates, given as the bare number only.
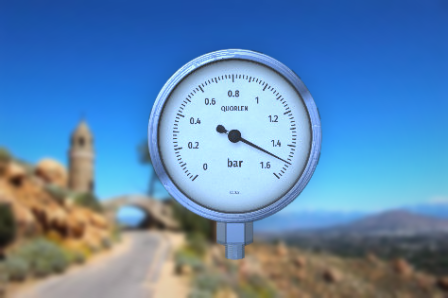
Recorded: 1.5
